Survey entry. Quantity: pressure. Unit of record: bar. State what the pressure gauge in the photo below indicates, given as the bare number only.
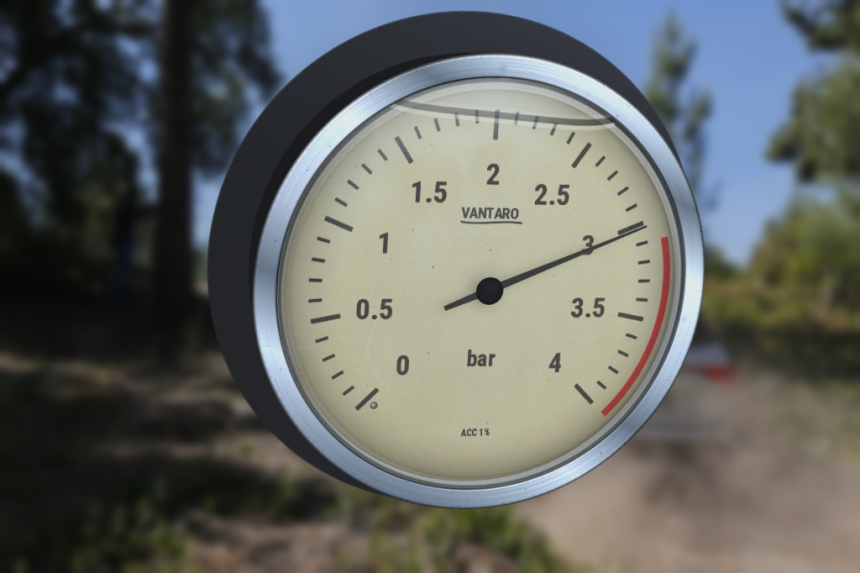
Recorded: 3
